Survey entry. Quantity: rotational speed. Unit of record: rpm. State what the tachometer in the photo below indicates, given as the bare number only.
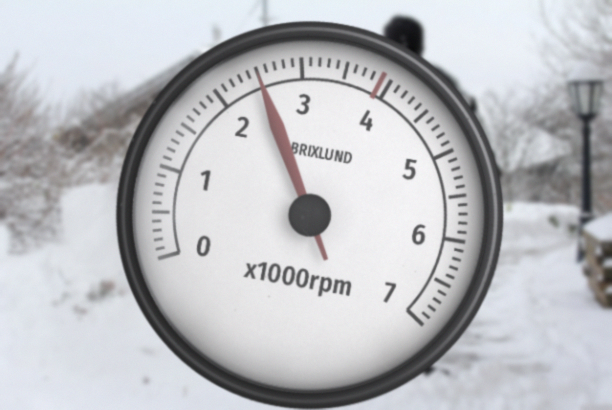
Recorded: 2500
